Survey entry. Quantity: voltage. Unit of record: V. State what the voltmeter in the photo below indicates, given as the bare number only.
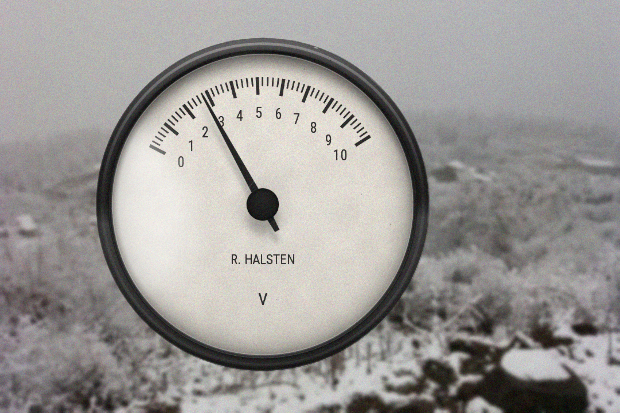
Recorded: 2.8
